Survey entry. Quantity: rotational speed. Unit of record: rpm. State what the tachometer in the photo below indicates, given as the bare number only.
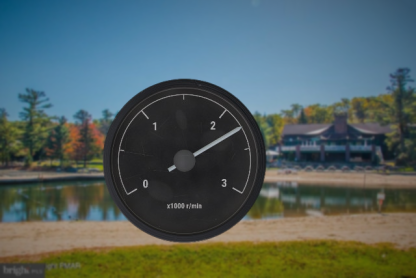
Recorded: 2250
